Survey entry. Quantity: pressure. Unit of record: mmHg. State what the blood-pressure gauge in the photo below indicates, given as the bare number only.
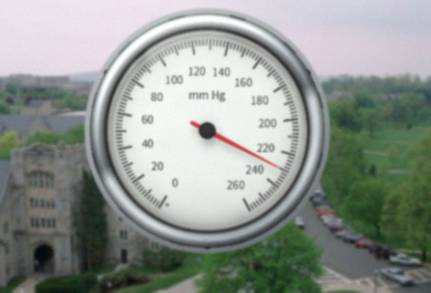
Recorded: 230
